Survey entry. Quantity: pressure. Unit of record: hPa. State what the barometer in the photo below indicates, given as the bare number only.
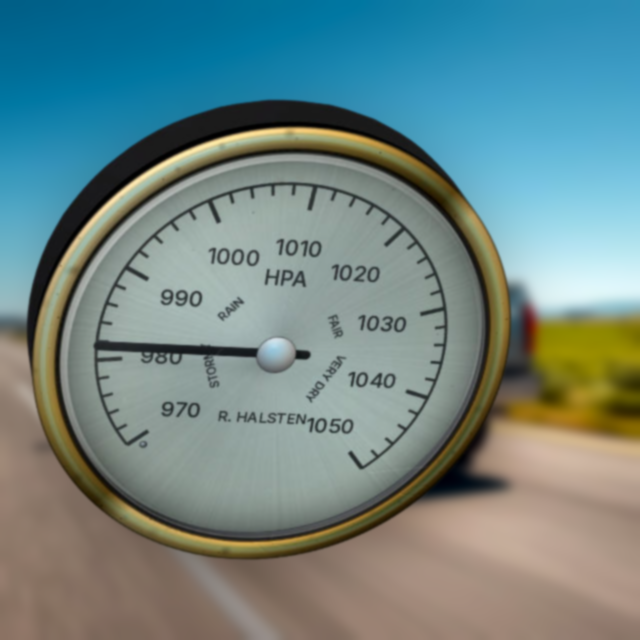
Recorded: 982
